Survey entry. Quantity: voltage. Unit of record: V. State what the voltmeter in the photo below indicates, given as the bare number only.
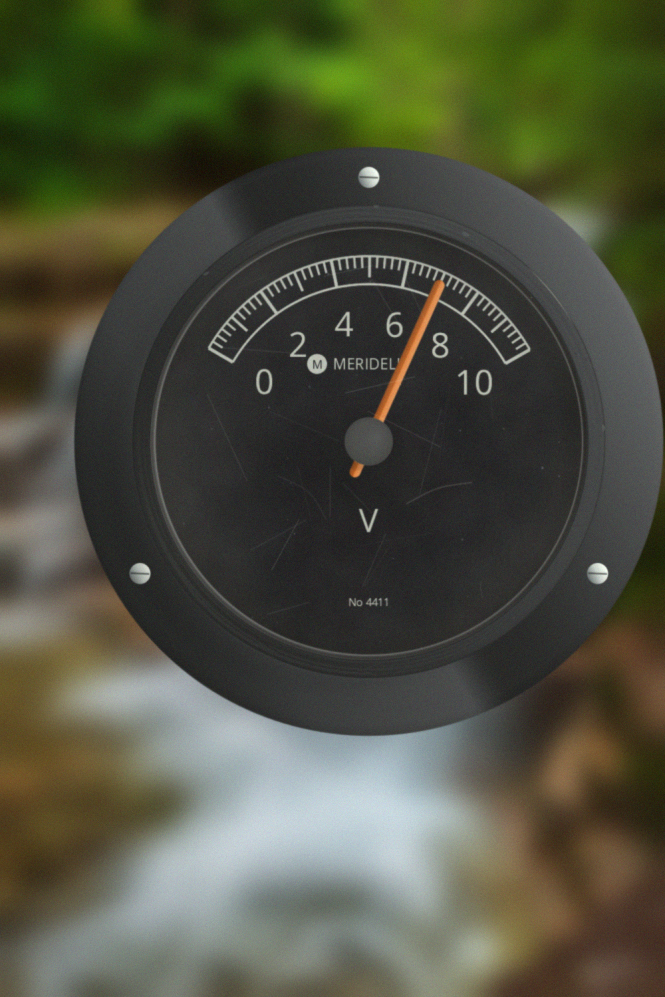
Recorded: 7
